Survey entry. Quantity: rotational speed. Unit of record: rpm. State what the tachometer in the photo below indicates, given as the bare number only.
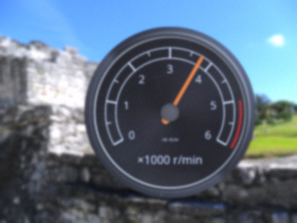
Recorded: 3750
